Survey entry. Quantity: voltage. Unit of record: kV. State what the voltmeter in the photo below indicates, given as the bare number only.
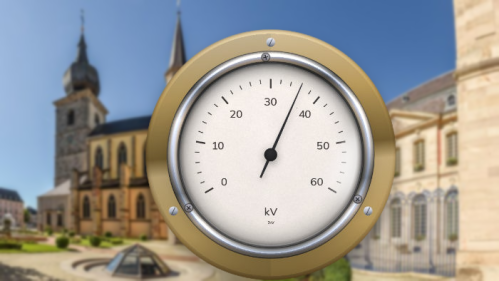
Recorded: 36
